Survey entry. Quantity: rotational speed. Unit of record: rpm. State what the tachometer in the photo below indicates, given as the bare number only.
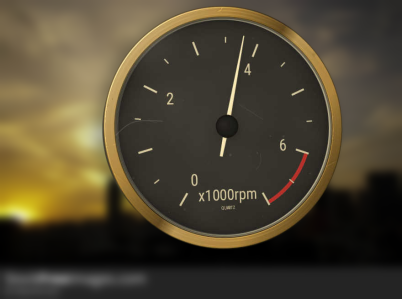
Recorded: 3750
